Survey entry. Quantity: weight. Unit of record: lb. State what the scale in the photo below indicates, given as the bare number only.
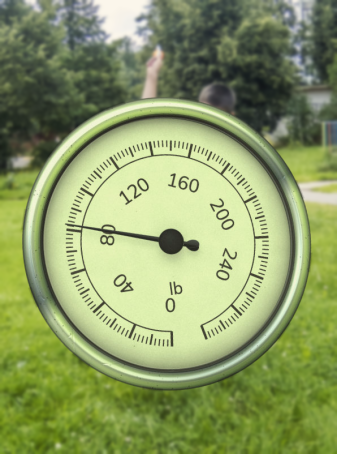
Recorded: 82
